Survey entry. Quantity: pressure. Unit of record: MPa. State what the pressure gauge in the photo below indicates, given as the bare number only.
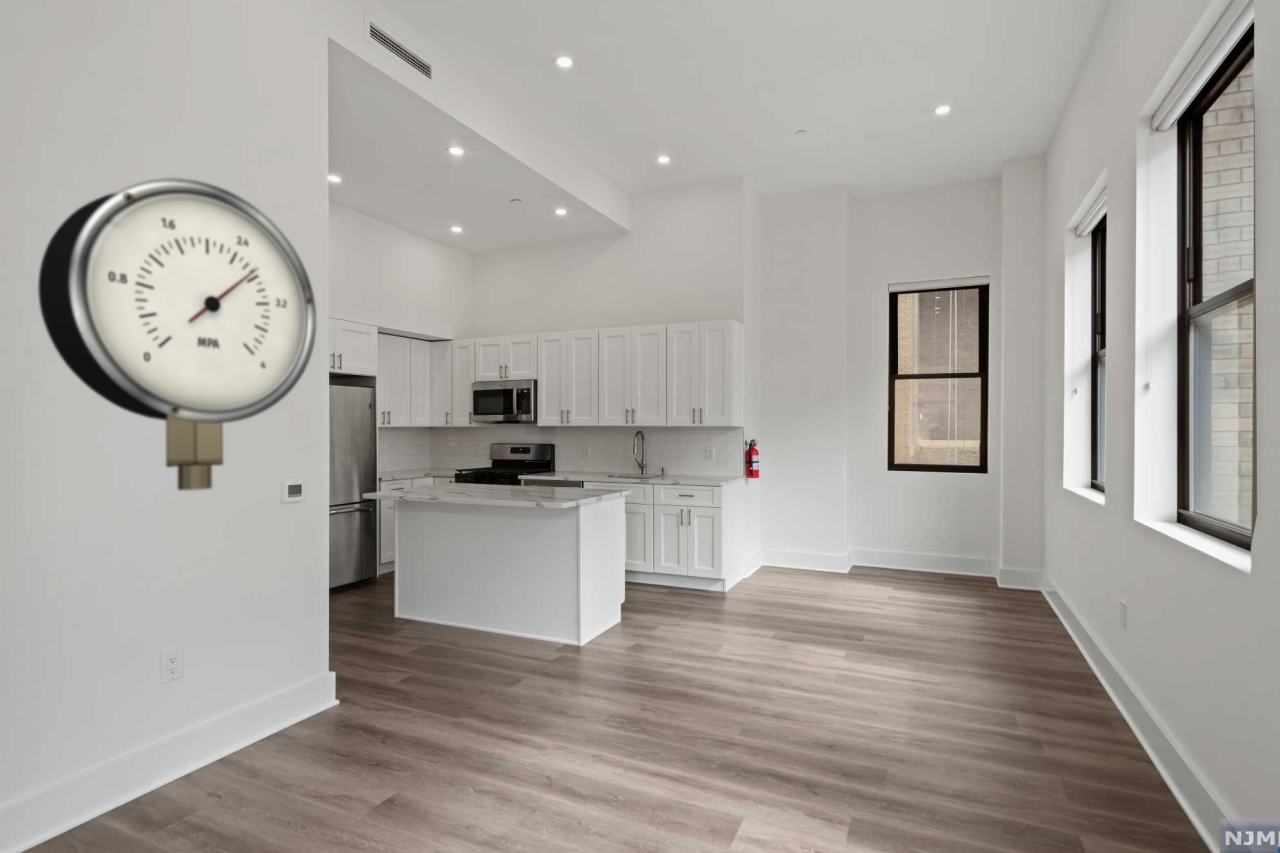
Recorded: 2.7
